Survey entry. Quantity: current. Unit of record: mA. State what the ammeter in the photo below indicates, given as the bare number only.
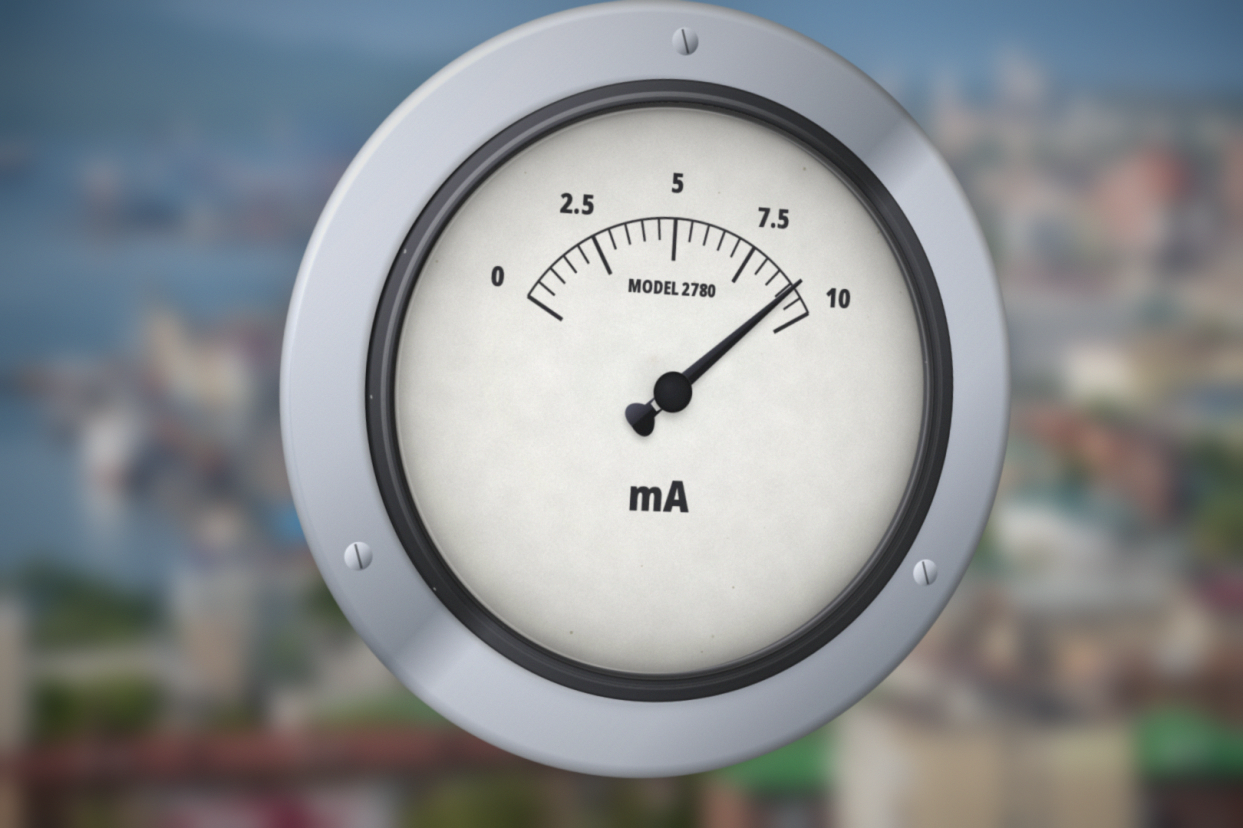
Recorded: 9
